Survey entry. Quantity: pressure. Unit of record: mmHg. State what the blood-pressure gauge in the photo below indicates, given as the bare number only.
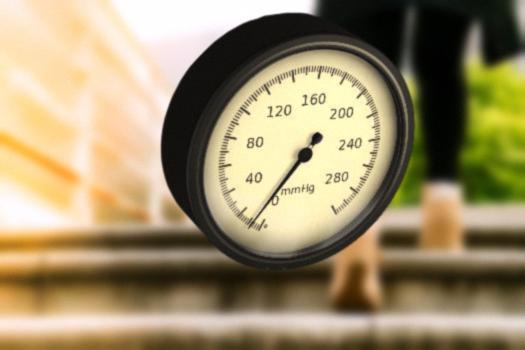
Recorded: 10
